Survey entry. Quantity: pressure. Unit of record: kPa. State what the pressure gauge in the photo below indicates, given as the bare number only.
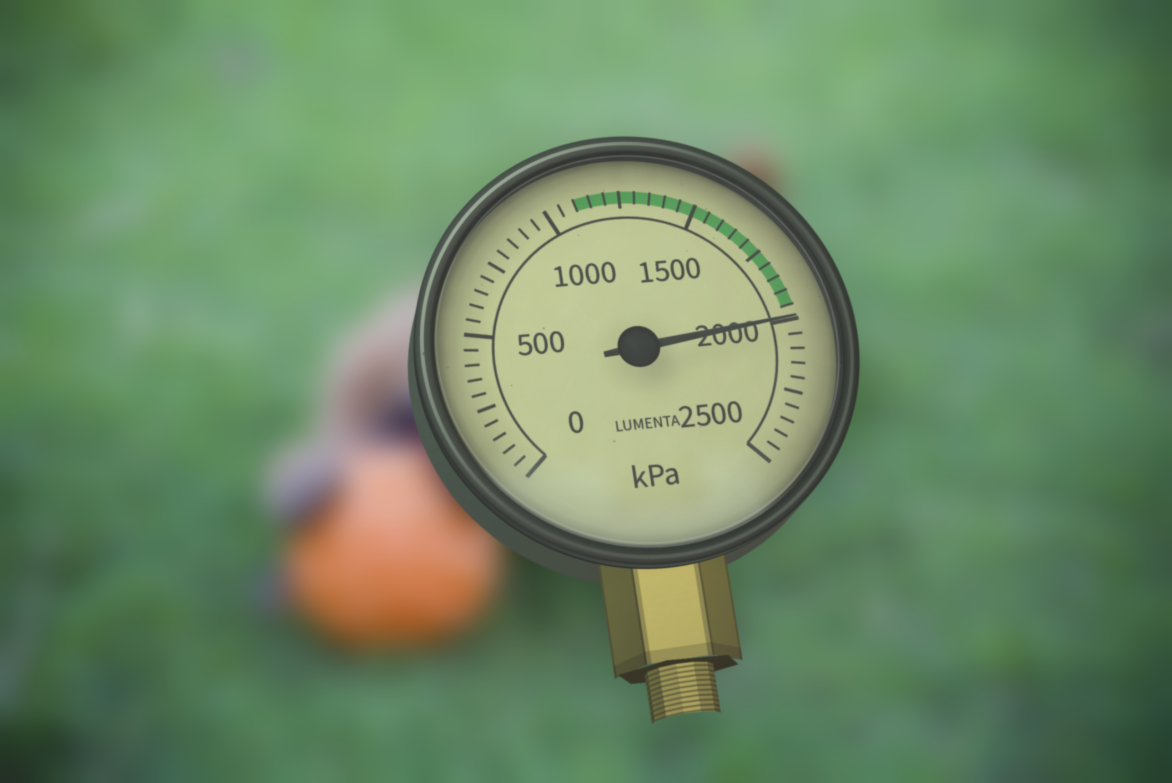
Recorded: 2000
